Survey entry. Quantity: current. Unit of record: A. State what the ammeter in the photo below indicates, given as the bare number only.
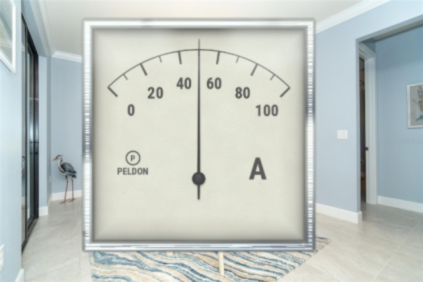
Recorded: 50
